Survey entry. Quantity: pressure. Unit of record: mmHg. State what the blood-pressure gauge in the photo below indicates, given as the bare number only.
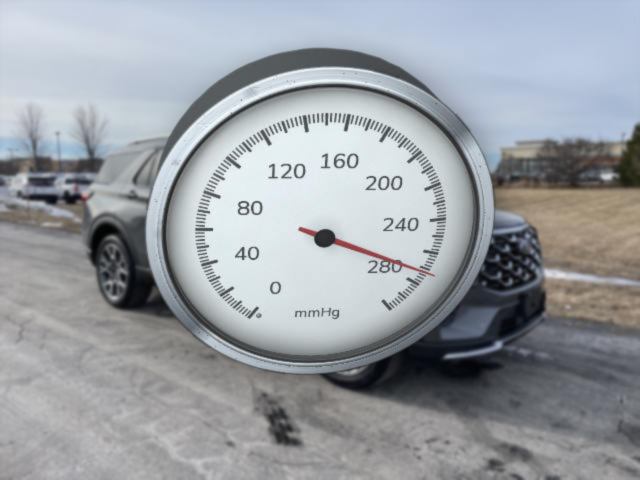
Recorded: 270
